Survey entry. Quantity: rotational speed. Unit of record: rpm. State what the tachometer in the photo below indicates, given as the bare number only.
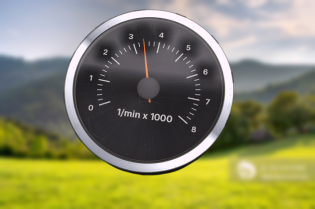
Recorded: 3400
